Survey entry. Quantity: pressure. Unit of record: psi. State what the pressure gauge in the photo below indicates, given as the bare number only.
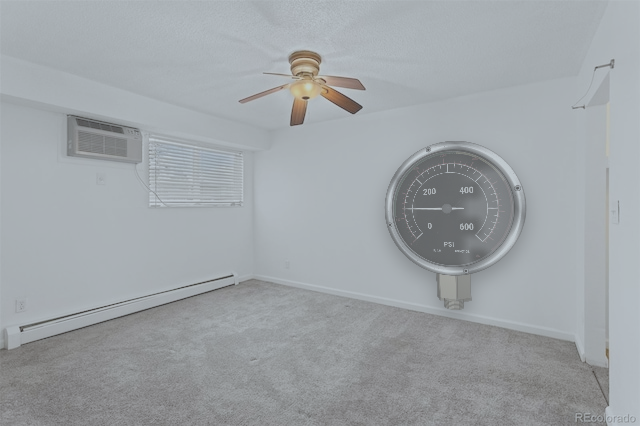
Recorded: 100
